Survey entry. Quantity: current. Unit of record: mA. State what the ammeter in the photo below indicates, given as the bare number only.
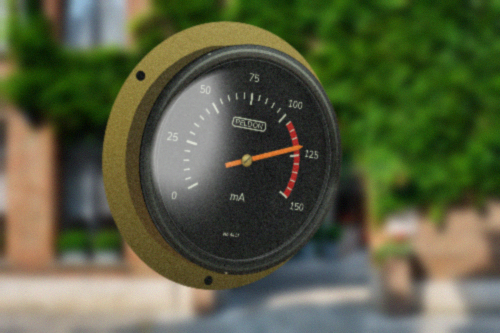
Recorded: 120
